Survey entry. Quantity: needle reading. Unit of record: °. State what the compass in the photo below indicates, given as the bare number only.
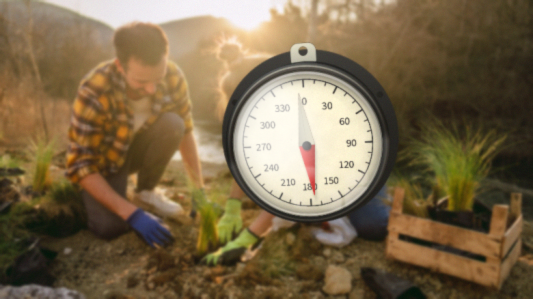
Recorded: 175
